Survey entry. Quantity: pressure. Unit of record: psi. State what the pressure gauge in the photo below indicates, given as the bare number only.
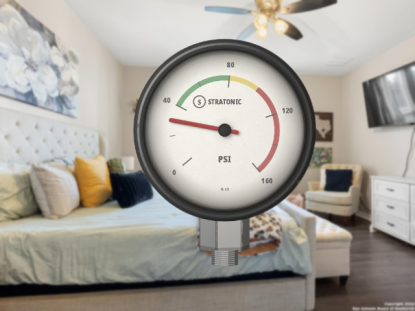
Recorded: 30
